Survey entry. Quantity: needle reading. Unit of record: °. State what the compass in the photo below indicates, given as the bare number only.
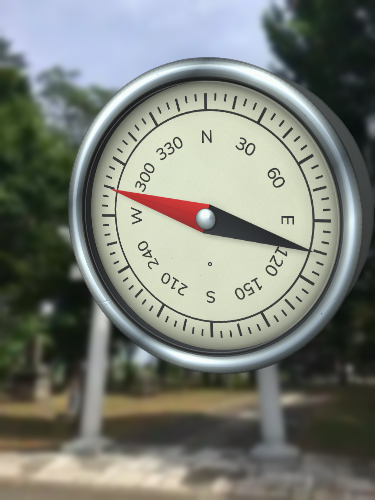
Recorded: 285
